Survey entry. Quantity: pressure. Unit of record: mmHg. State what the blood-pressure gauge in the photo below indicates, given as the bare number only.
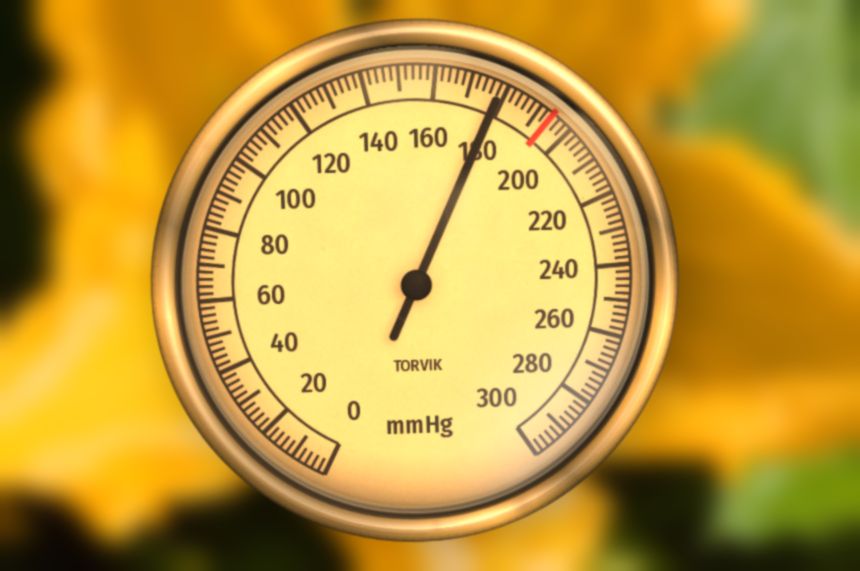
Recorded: 178
